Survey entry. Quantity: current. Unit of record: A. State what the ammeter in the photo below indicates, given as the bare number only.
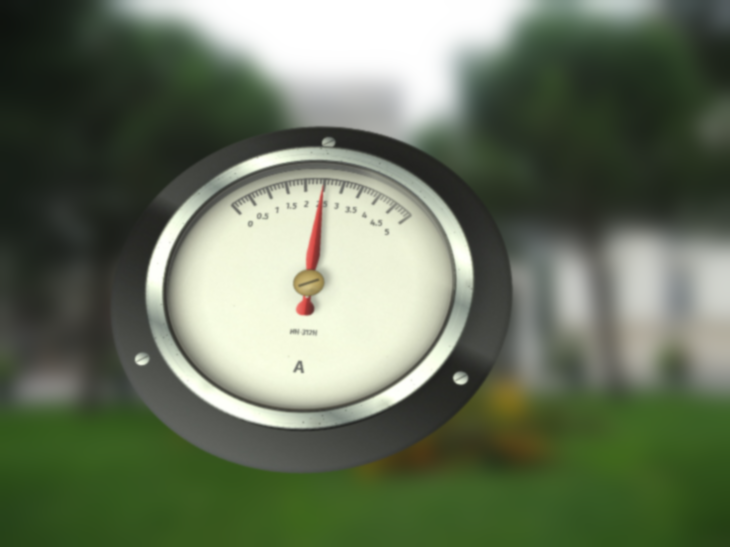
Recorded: 2.5
